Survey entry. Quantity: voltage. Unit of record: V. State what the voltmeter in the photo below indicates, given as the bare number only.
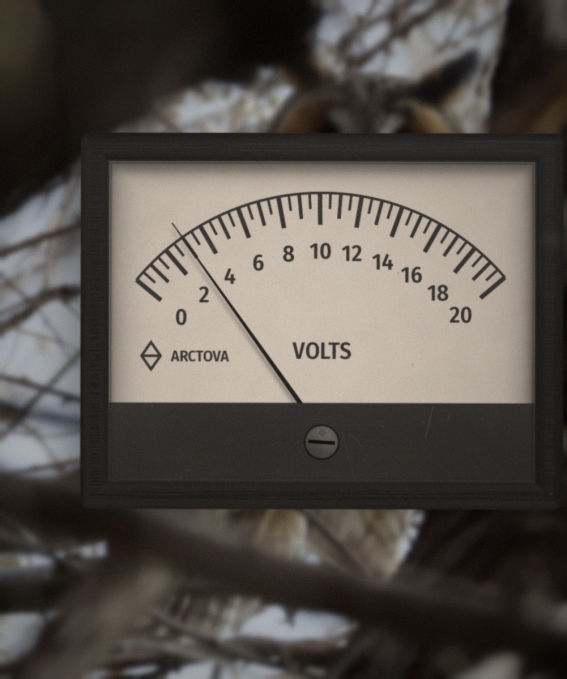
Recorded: 3
